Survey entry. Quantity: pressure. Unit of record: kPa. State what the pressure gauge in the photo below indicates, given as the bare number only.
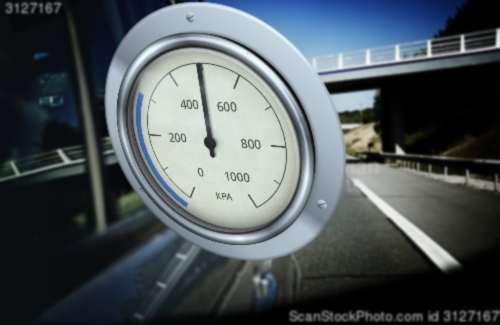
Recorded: 500
